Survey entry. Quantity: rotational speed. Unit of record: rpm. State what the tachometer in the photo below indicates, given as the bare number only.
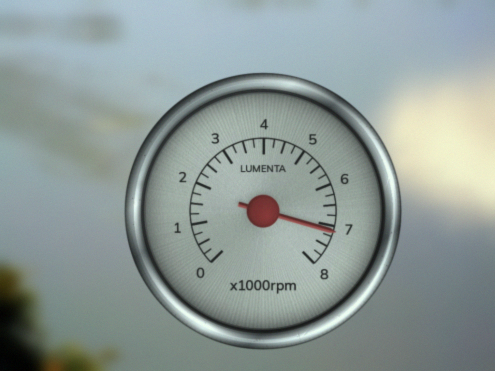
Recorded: 7125
